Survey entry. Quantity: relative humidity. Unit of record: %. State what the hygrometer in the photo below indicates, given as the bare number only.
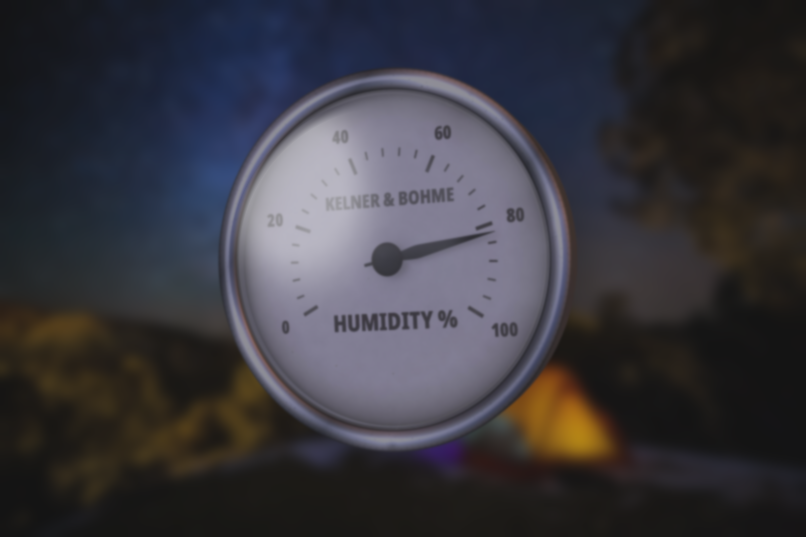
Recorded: 82
